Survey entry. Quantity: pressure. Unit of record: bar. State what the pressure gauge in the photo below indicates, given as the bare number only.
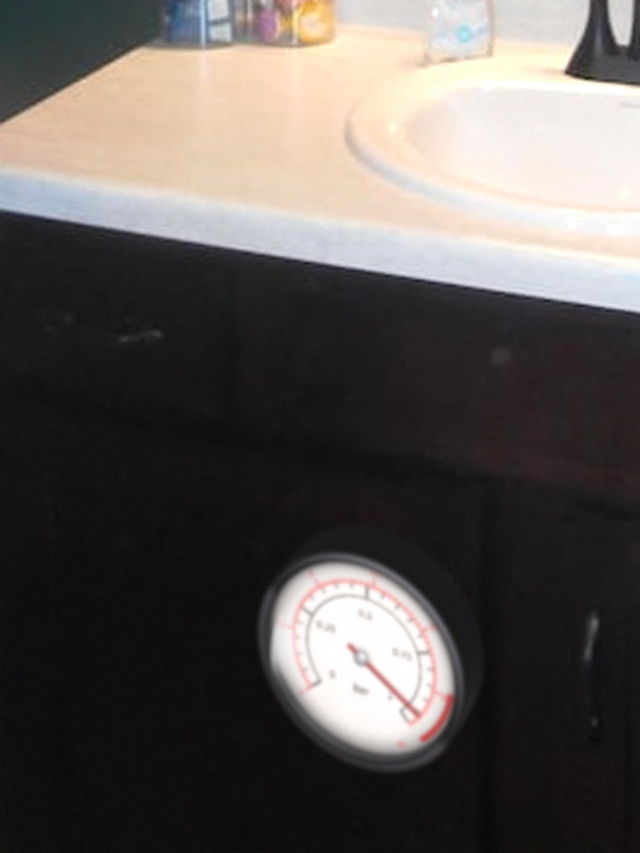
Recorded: 0.95
